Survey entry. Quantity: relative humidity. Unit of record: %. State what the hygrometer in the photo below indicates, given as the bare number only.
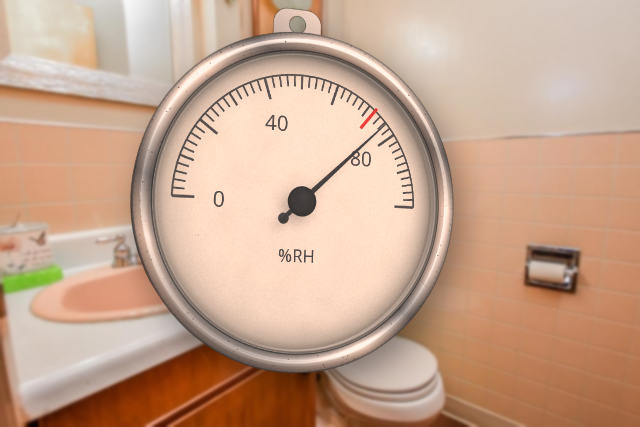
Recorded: 76
